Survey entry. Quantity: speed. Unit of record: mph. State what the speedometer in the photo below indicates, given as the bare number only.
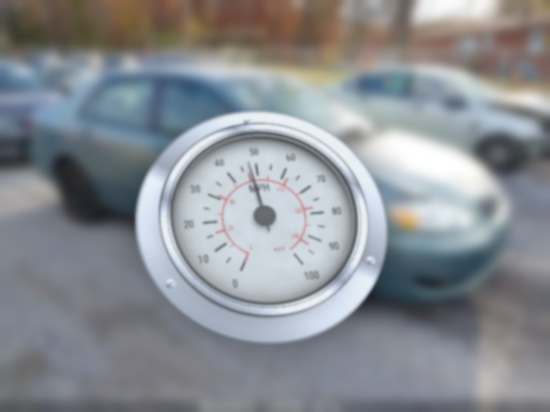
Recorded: 47.5
